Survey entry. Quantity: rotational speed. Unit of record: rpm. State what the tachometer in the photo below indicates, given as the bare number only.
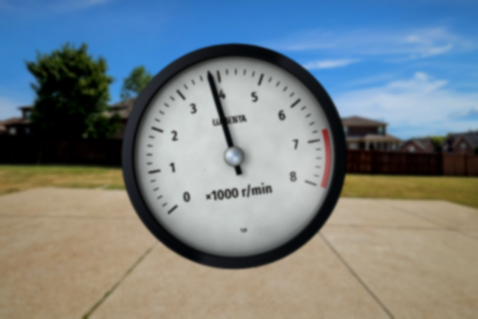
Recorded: 3800
